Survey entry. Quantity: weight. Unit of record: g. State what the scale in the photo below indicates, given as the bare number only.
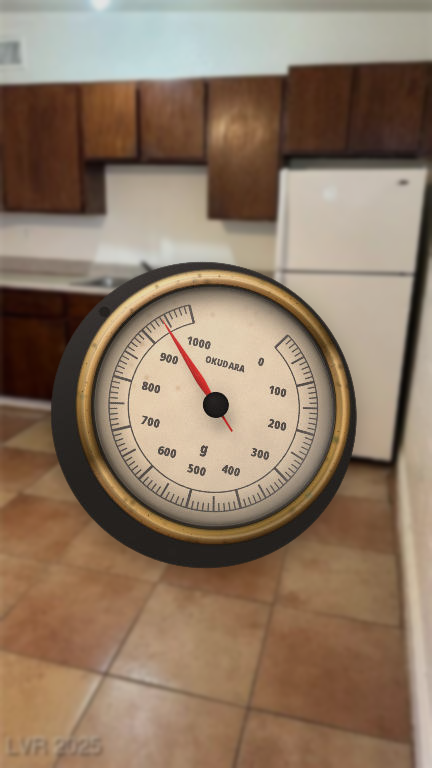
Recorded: 940
